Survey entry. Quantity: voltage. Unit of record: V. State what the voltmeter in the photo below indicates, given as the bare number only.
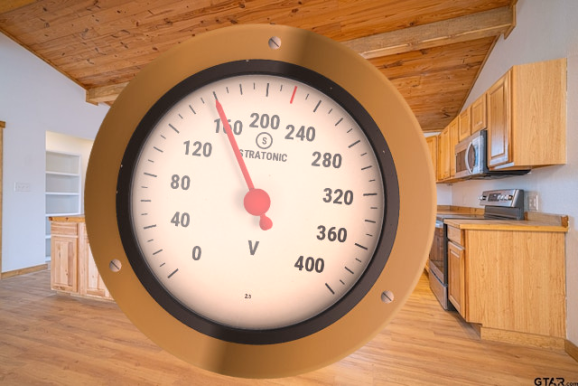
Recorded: 160
